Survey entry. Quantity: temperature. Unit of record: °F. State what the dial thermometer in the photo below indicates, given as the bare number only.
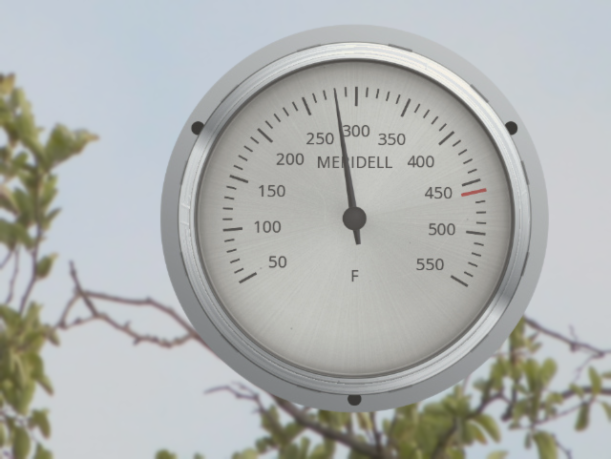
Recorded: 280
